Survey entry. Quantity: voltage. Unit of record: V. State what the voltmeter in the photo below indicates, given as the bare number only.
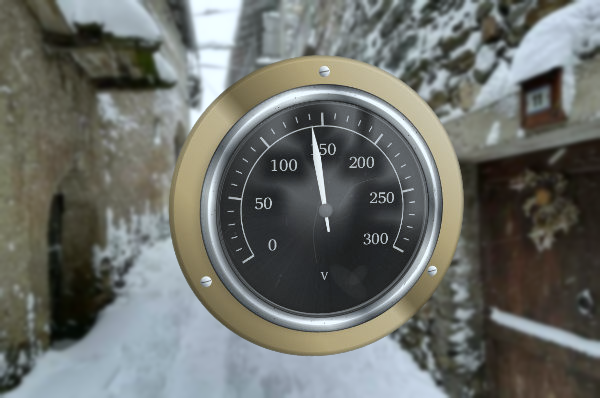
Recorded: 140
